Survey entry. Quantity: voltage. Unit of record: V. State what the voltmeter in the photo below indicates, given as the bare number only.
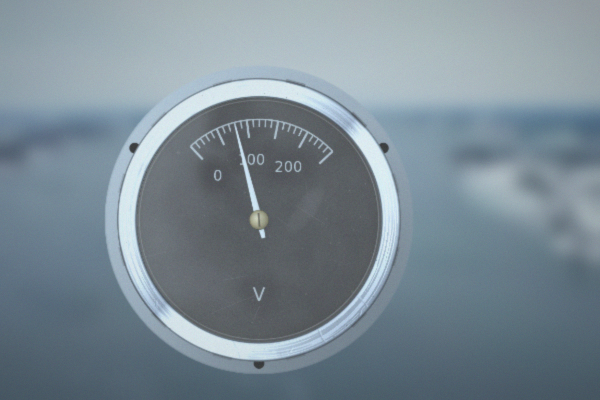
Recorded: 80
